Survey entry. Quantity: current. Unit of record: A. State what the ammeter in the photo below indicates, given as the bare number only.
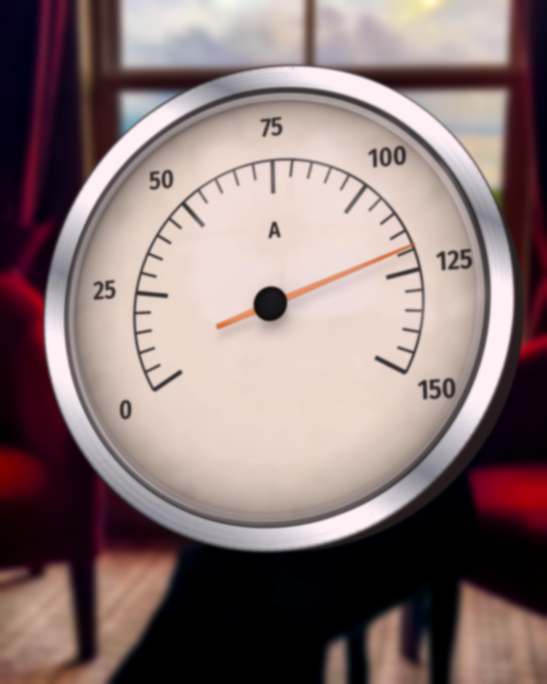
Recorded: 120
